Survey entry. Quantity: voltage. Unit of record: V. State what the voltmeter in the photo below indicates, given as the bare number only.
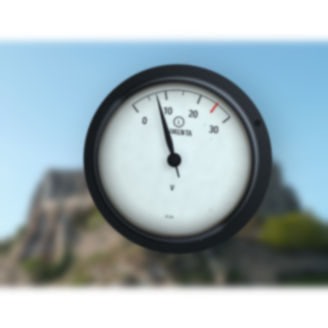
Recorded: 7.5
